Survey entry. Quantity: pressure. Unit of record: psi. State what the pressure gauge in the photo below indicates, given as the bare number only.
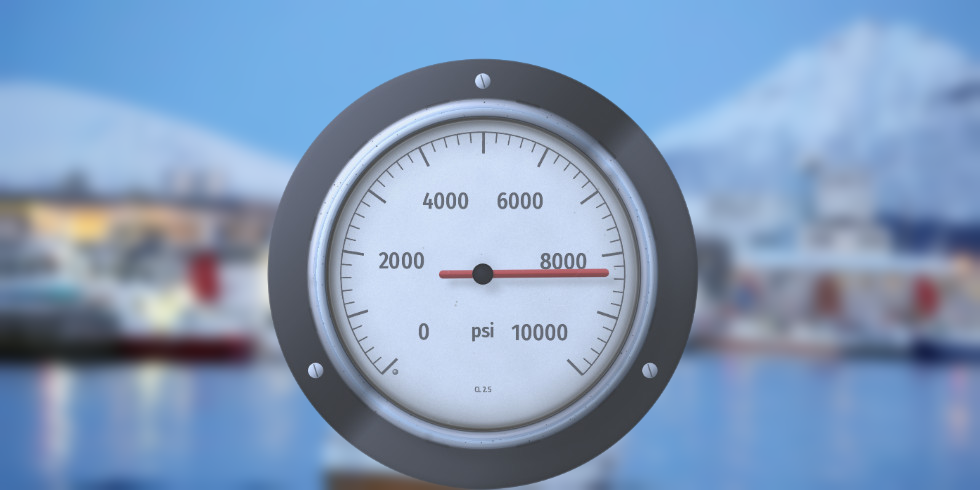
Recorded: 8300
